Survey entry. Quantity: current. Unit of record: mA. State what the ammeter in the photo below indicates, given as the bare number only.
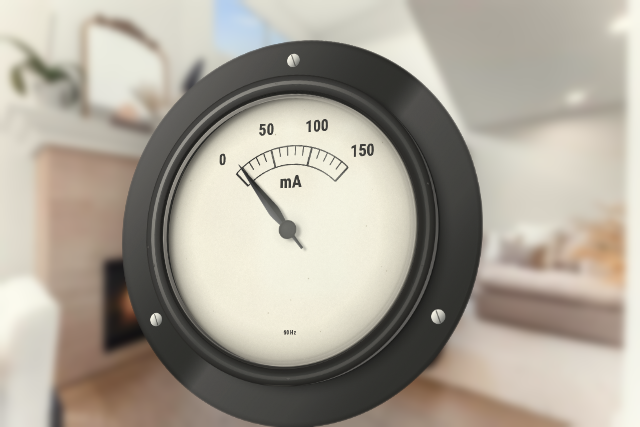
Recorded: 10
